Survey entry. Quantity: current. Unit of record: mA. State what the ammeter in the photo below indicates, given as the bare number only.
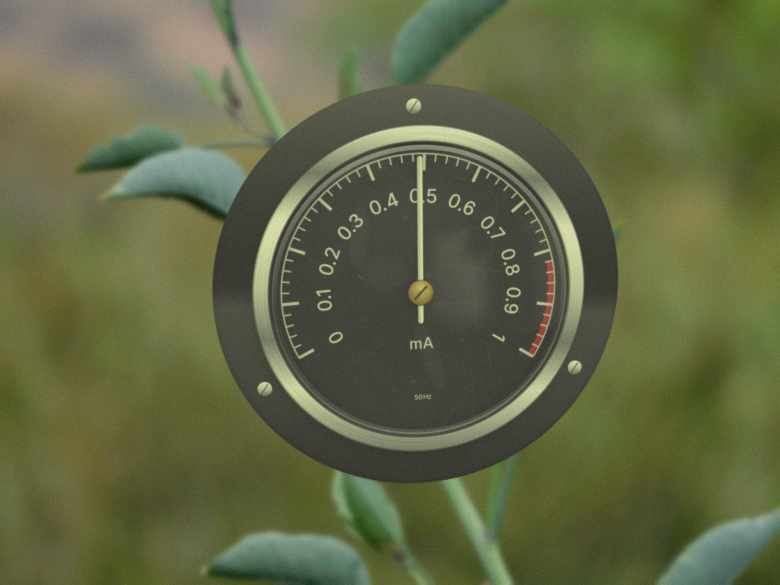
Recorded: 0.49
